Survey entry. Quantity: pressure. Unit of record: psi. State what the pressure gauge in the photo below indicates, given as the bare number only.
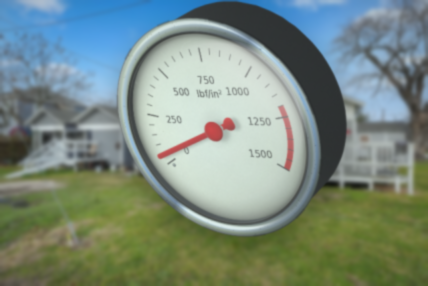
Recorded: 50
